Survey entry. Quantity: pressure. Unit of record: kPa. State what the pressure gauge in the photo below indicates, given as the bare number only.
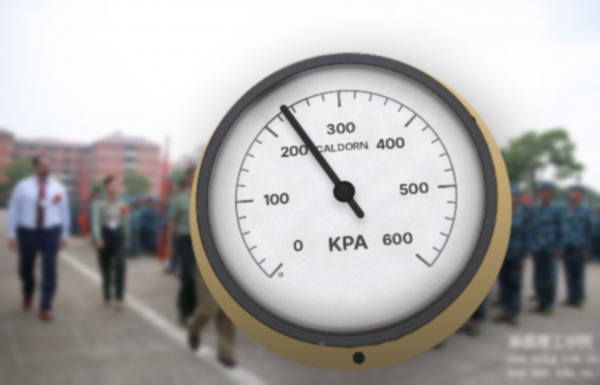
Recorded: 230
